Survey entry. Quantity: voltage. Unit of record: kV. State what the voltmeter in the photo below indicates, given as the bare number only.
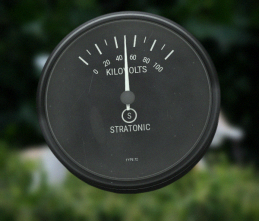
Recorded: 50
